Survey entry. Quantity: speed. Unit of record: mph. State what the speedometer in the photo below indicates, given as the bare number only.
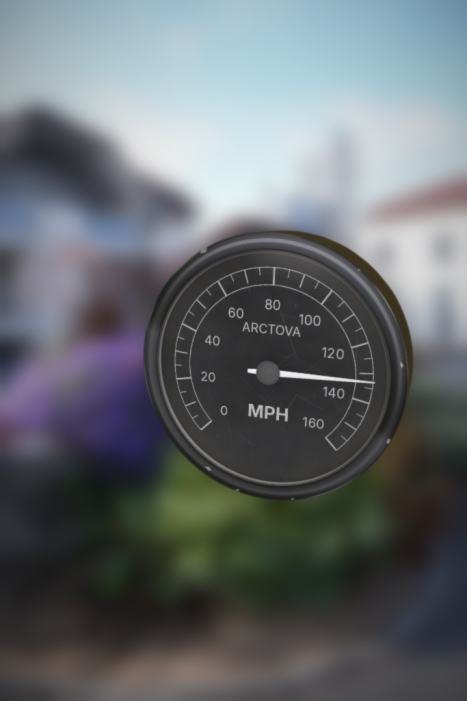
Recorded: 132.5
